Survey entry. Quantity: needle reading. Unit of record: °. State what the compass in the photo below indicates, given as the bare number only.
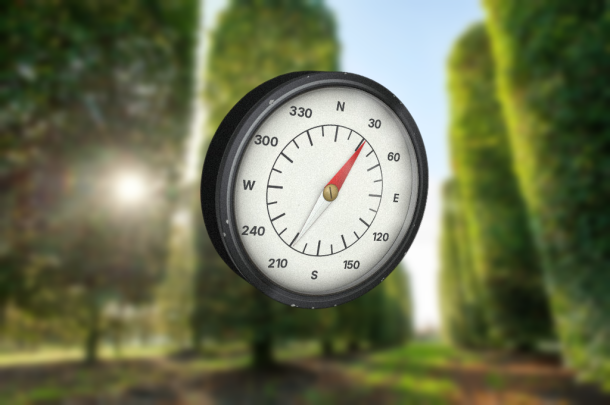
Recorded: 30
